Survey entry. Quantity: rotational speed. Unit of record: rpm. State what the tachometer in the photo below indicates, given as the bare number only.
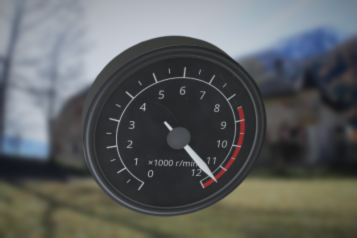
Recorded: 11500
